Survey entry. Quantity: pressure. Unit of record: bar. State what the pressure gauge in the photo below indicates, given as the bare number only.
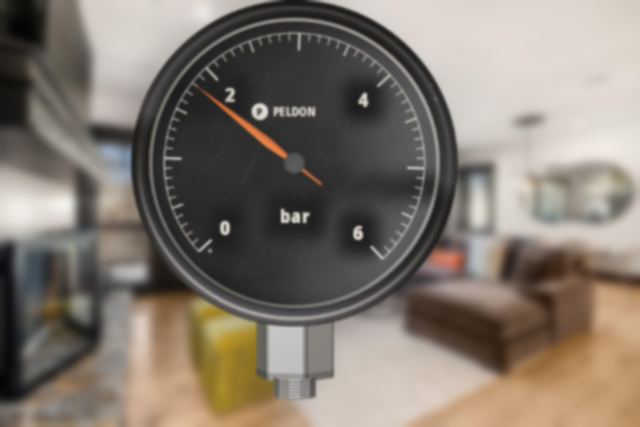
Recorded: 1.8
